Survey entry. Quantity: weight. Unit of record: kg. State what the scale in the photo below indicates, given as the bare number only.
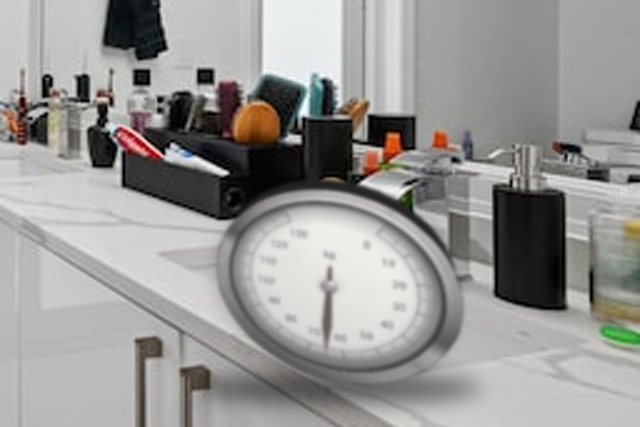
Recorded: 65
